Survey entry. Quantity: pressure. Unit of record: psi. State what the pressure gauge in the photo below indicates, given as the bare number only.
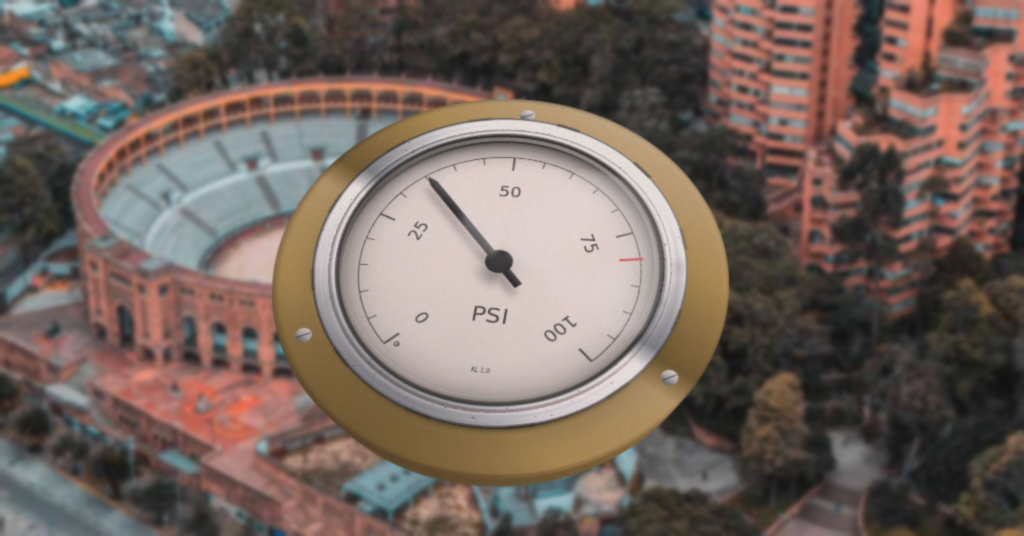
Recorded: 35
